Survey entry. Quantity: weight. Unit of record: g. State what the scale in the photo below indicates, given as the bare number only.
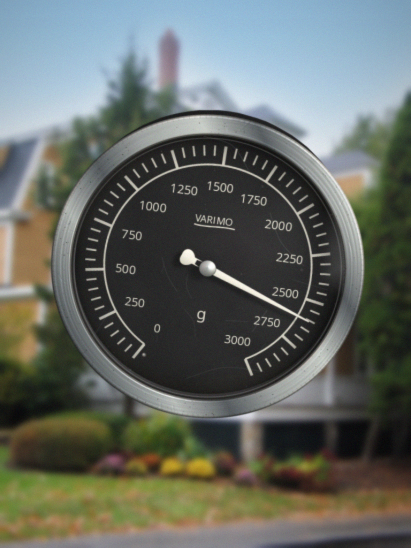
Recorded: 2600
